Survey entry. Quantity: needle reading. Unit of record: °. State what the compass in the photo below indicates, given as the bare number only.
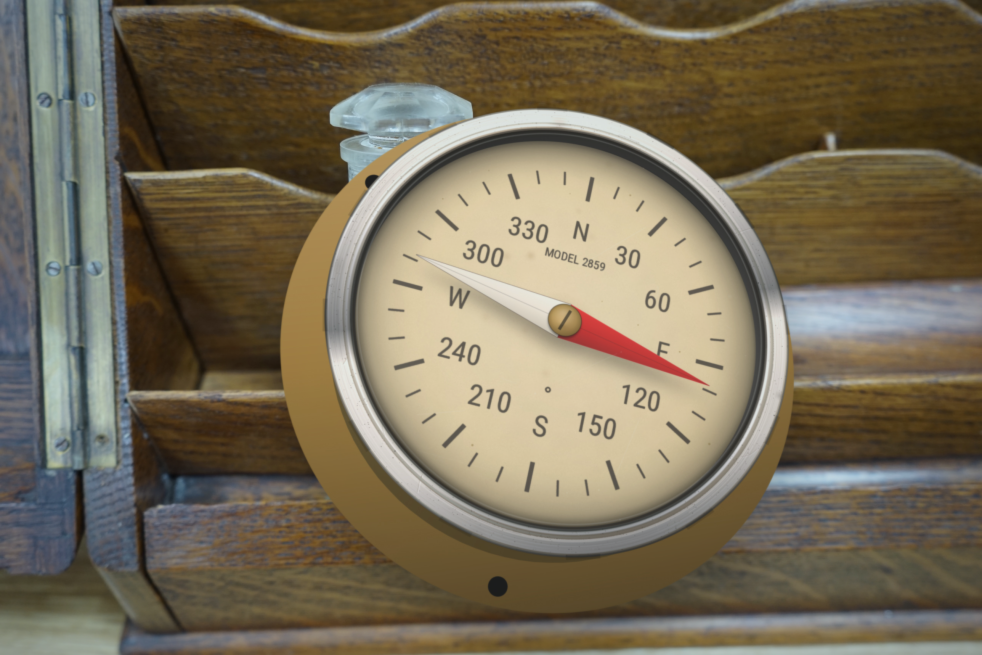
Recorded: 100
